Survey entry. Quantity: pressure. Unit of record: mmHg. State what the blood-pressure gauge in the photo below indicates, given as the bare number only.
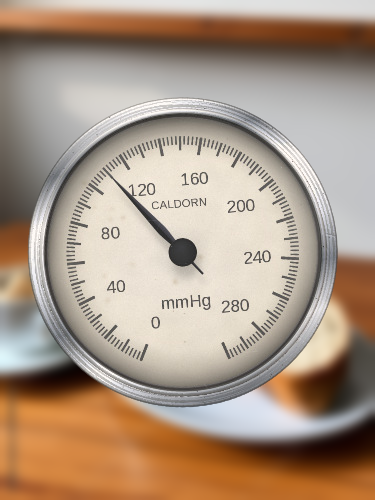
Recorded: 110
